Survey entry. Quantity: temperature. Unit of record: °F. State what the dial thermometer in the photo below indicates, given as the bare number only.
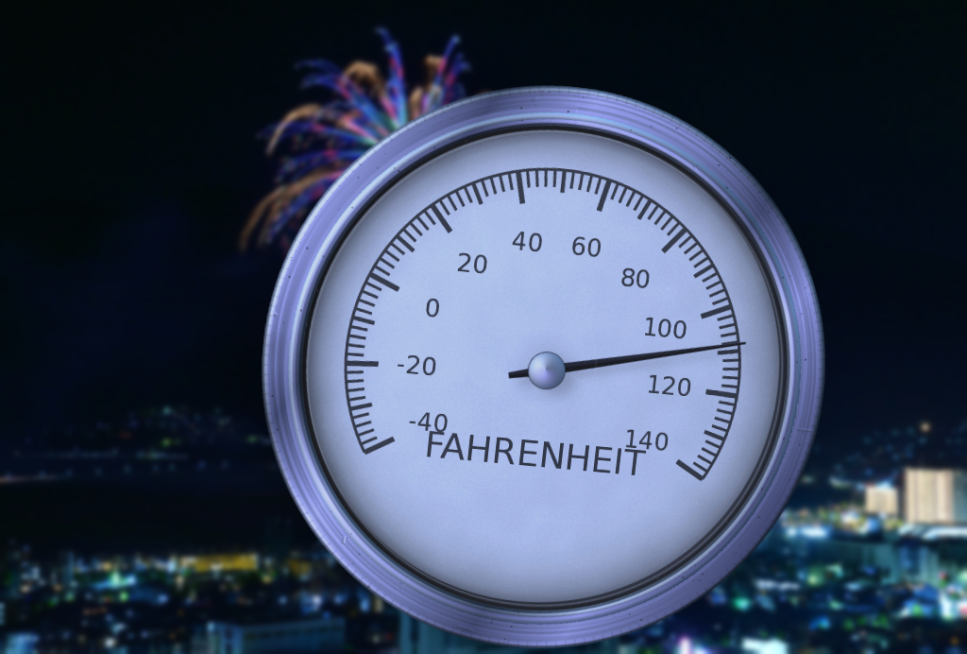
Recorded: 108
